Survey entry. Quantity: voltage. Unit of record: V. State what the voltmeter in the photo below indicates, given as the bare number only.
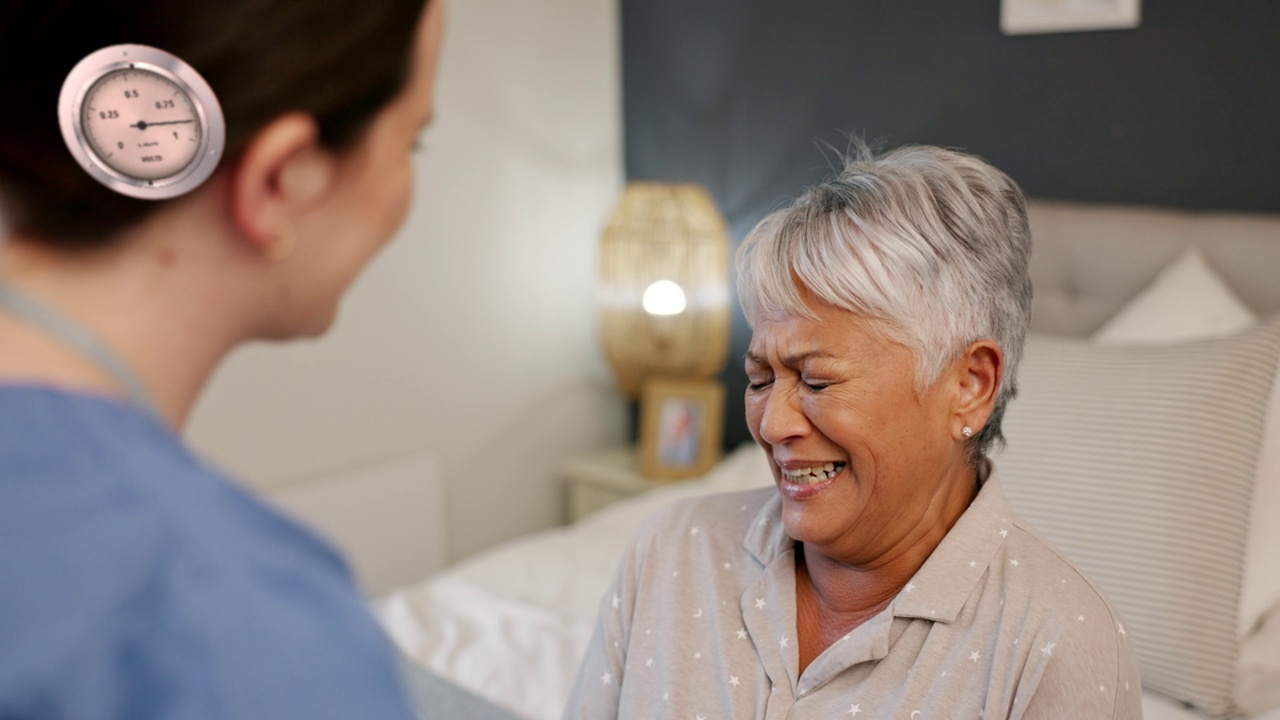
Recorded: 0.9
